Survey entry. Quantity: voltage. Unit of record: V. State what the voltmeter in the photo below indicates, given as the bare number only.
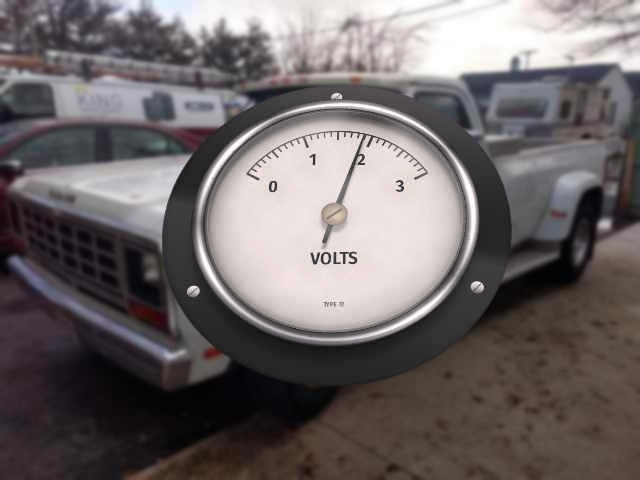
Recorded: 1.9
